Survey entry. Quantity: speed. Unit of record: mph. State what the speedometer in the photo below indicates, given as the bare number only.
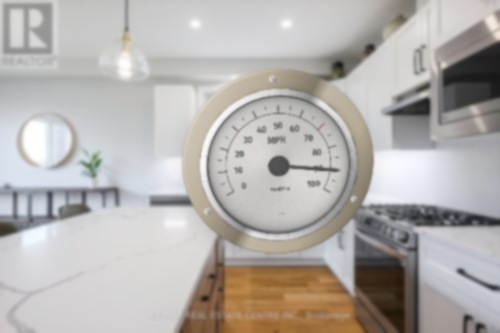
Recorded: 90
